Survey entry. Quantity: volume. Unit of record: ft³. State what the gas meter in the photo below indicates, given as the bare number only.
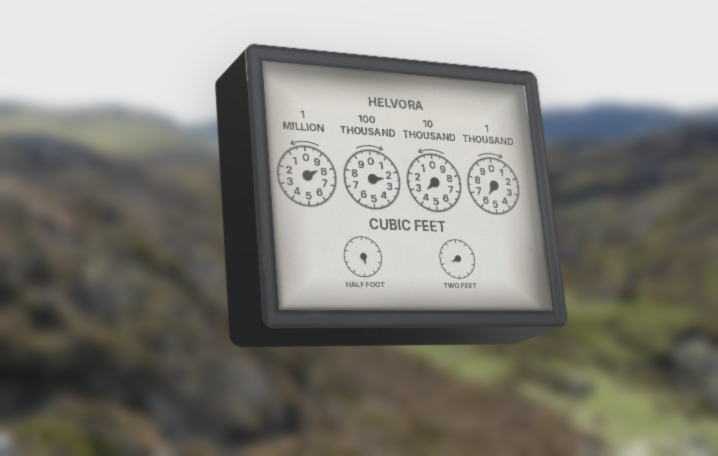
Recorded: 823600
